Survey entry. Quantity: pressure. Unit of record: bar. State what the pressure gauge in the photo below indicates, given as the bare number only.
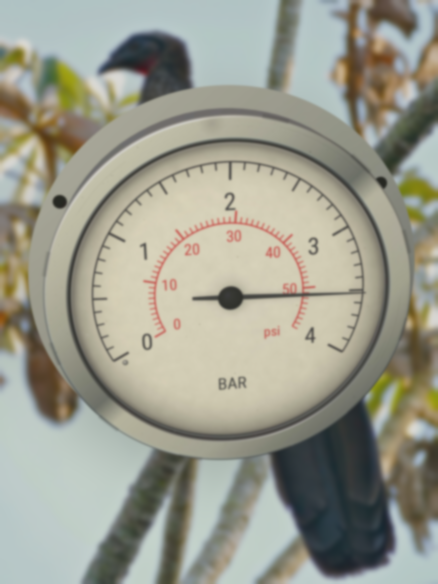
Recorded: 3.5
